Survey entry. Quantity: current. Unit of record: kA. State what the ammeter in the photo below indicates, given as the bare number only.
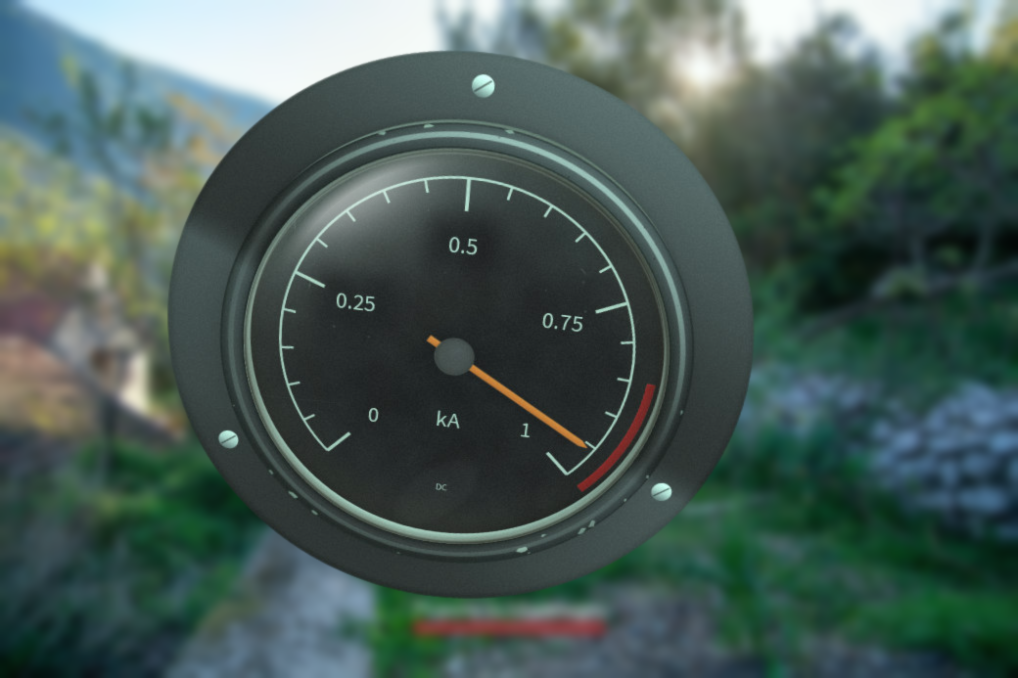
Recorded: 0.95
